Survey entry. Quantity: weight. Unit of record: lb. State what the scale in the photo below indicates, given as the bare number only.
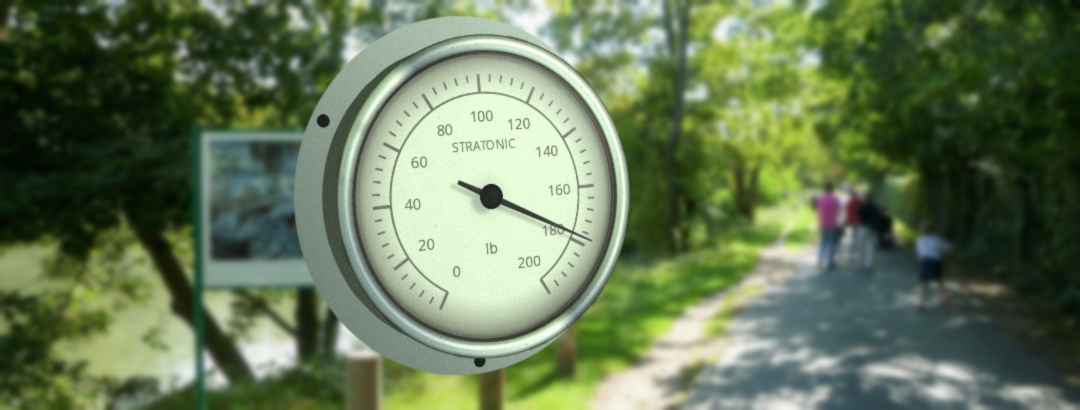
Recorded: 178
